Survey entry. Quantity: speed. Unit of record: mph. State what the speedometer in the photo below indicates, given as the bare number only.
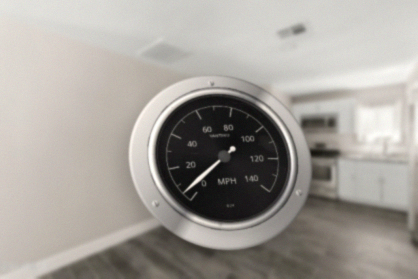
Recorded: 5
